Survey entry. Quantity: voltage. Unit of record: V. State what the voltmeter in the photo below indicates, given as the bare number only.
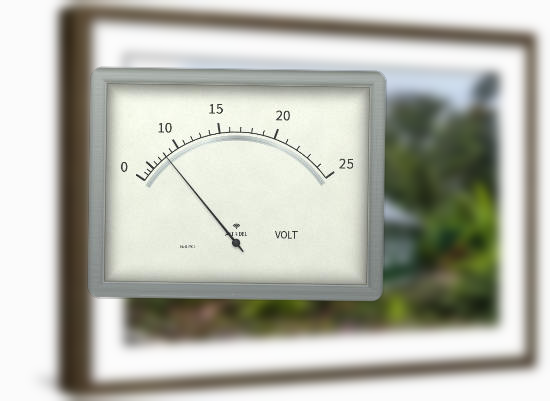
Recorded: 8
